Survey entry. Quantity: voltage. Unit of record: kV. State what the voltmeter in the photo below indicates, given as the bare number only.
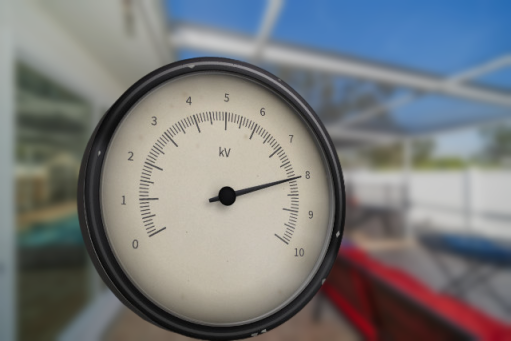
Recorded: 8
